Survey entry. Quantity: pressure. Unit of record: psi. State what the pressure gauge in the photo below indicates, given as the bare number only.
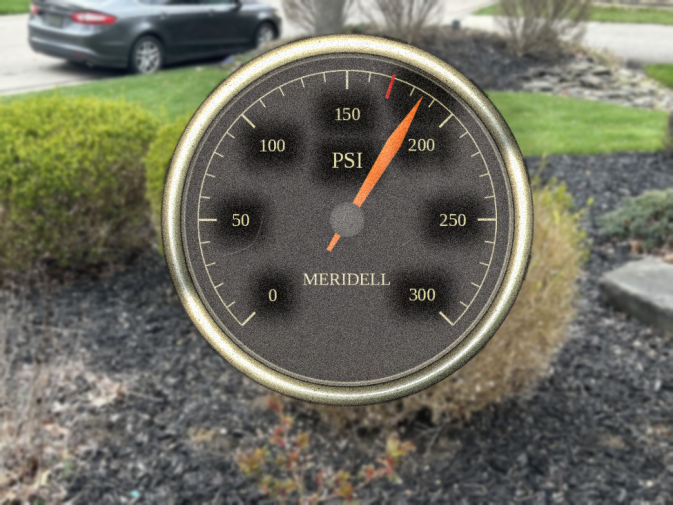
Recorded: 185
